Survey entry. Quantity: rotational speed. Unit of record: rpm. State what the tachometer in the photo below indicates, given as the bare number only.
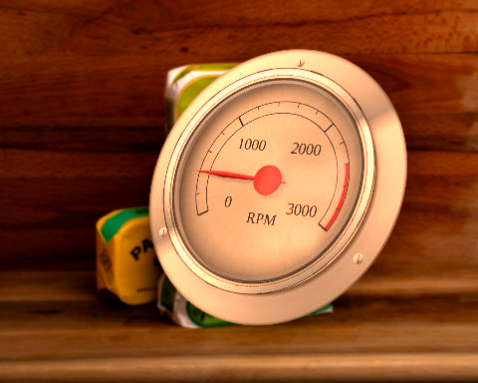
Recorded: 400
